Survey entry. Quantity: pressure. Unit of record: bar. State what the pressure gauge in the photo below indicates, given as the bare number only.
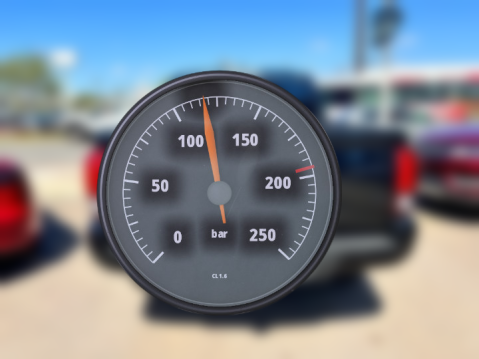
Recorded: 117.5
